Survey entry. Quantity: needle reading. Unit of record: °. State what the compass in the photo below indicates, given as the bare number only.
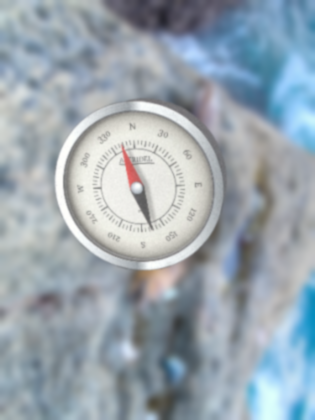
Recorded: 345
